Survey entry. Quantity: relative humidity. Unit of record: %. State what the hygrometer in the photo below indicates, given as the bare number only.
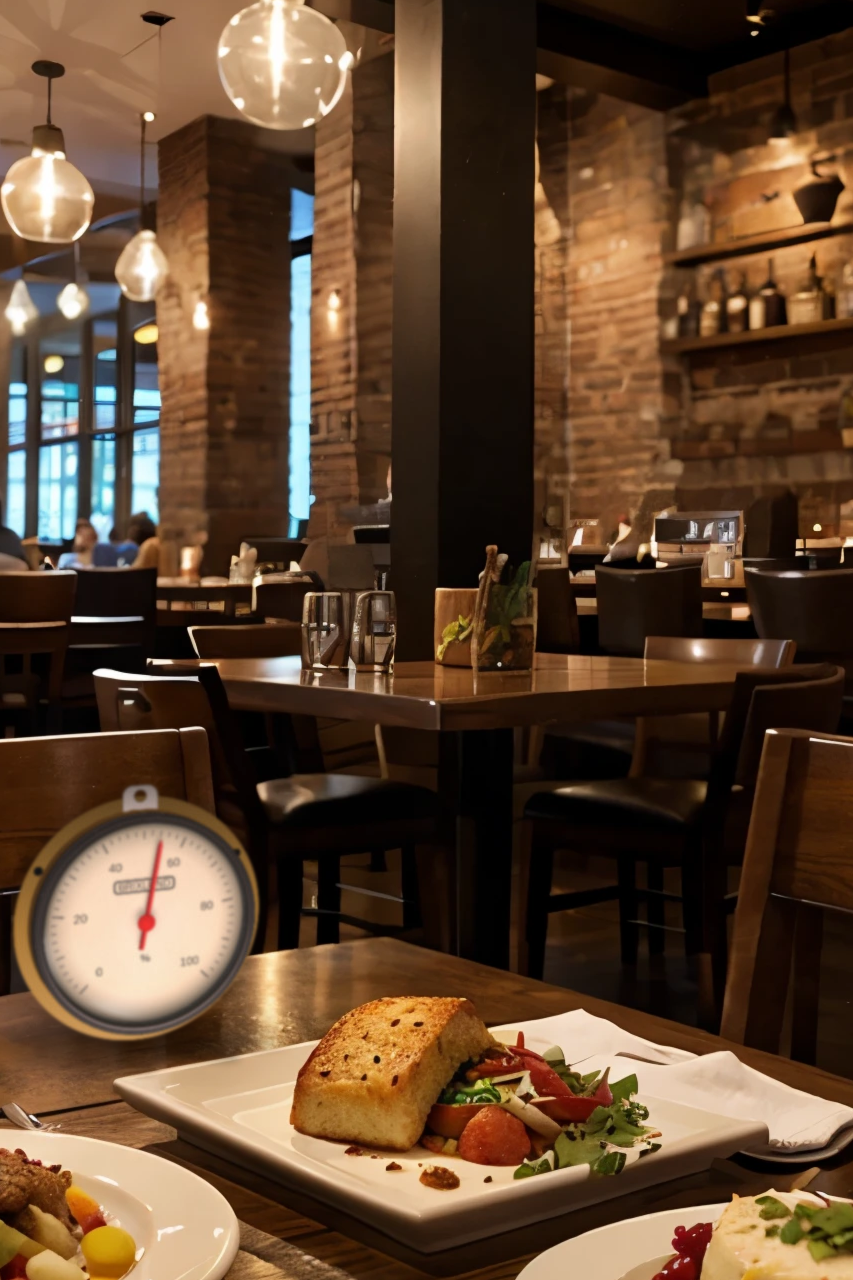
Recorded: 54
